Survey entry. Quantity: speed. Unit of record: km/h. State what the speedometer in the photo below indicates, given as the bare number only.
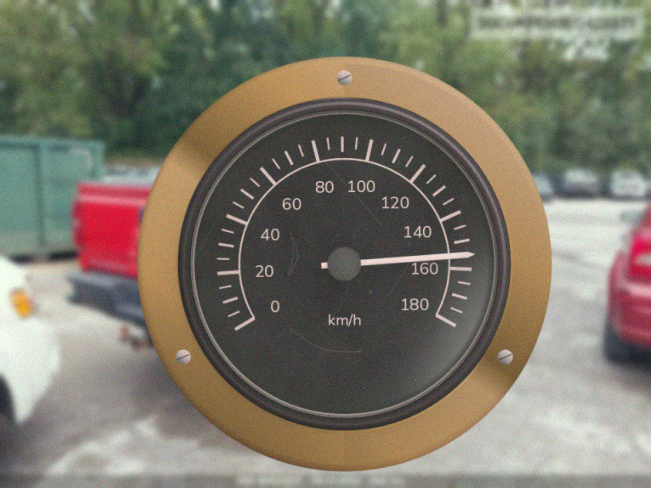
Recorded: 155
